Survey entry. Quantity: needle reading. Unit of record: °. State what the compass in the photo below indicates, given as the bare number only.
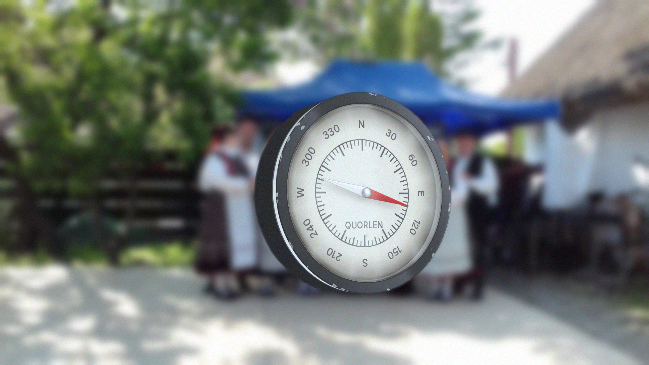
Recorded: 105
